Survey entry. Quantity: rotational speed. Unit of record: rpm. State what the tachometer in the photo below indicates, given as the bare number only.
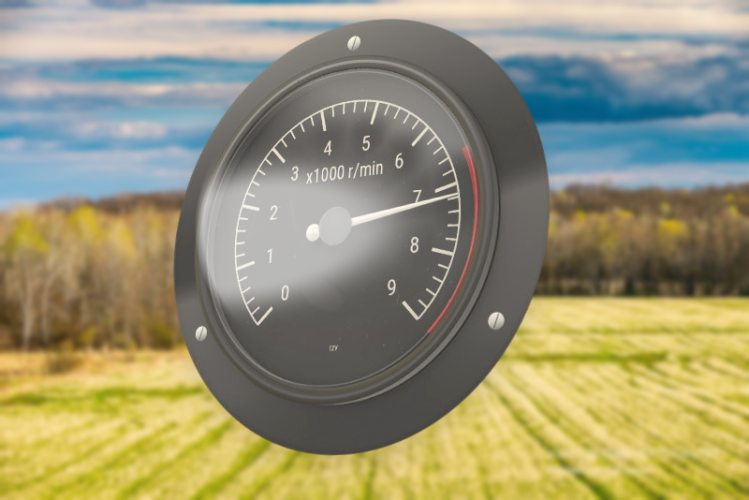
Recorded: 7200
